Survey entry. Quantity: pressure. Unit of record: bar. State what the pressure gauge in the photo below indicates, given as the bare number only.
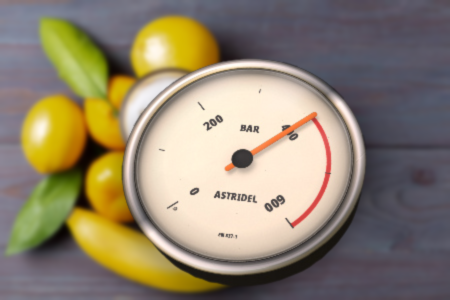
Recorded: 400
